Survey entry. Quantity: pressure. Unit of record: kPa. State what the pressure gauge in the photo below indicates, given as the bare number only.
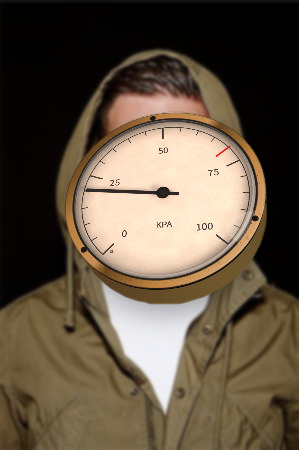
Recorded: 20
